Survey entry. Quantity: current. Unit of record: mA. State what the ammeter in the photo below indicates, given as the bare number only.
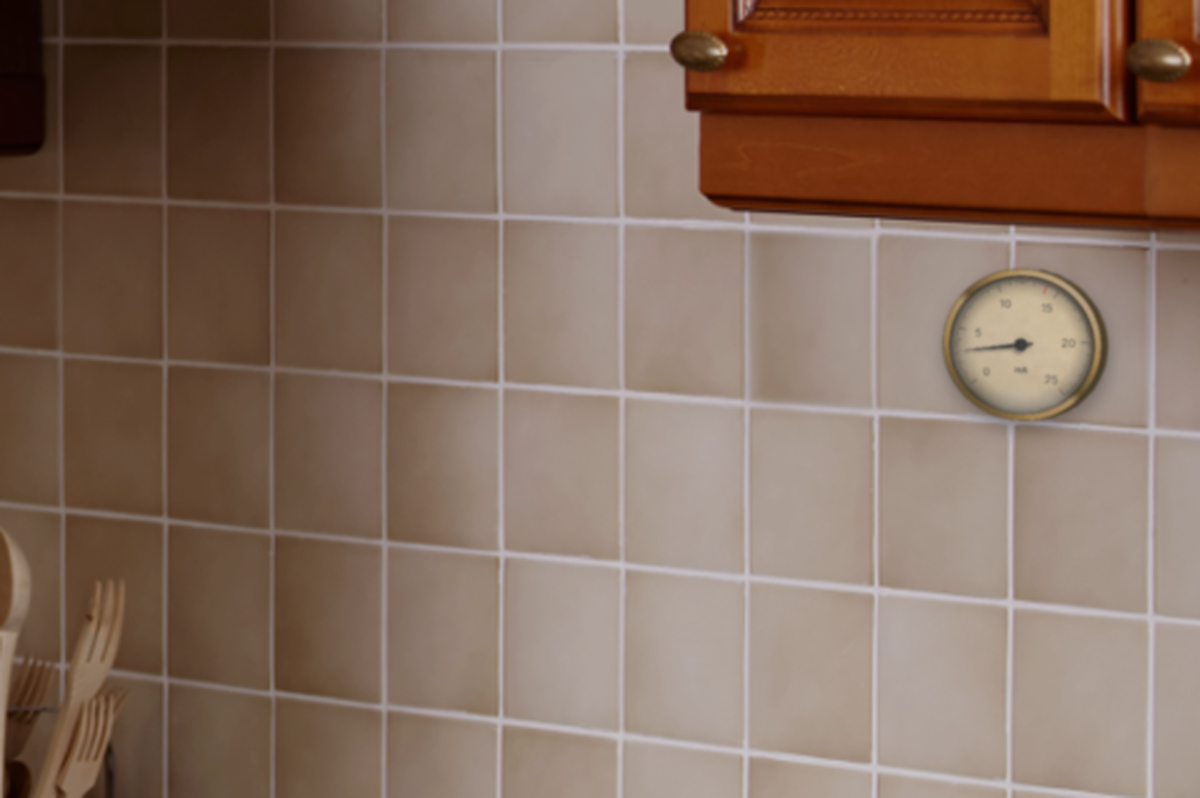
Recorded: 3
